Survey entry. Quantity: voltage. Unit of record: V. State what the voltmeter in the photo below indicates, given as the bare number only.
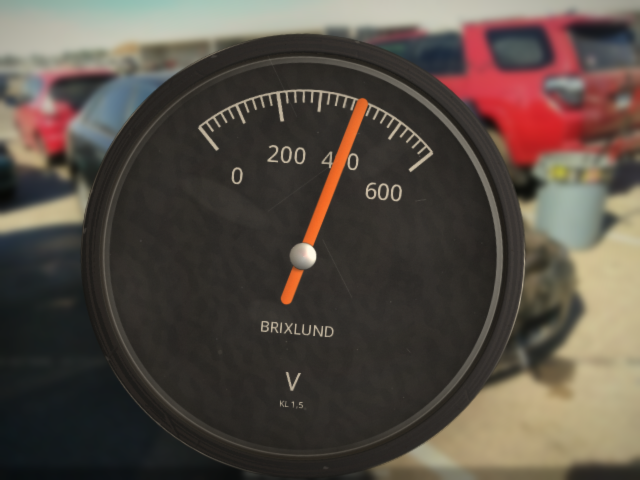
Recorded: 400
